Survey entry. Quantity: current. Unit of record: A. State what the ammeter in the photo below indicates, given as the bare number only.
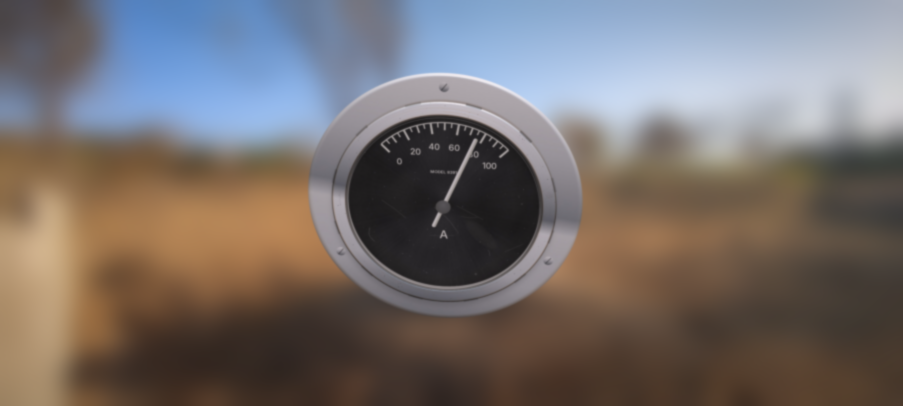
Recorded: 75
